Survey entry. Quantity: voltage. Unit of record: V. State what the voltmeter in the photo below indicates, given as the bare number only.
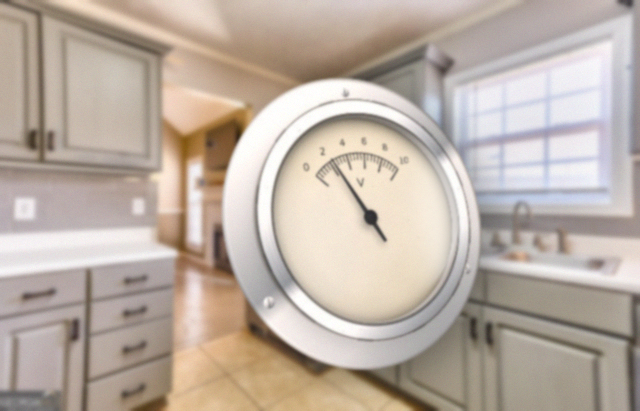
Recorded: 2
